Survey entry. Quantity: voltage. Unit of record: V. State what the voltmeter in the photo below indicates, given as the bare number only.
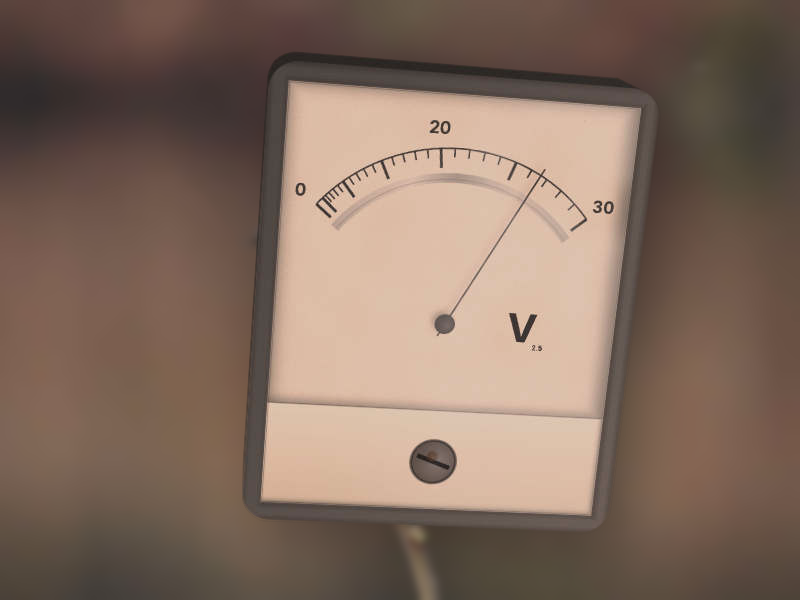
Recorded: 26.5
